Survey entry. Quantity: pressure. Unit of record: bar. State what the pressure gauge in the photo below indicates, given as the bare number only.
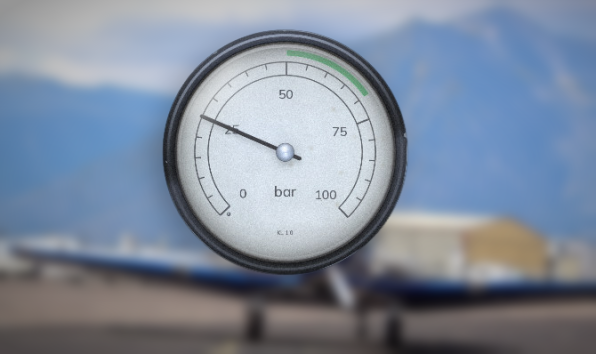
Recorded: 25
